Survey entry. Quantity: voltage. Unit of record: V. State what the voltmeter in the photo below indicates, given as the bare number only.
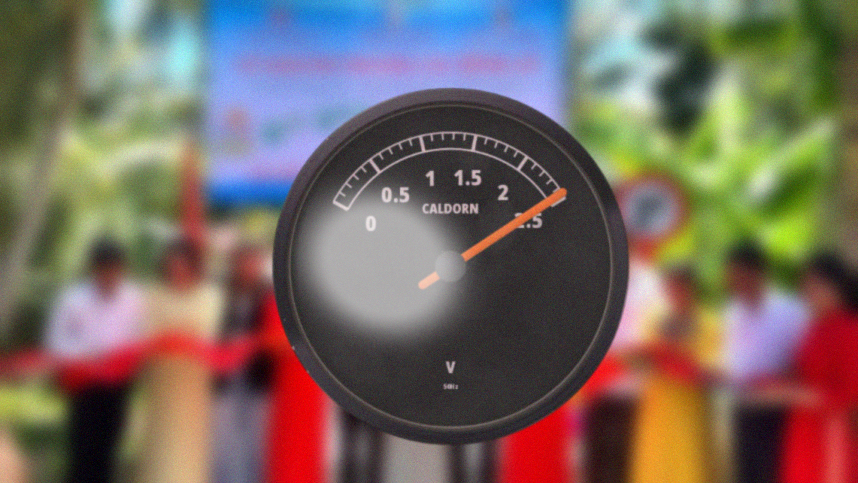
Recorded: 2.45
